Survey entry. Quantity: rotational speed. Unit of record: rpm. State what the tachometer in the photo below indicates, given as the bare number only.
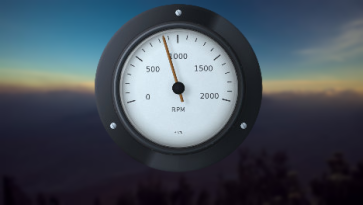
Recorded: 850
